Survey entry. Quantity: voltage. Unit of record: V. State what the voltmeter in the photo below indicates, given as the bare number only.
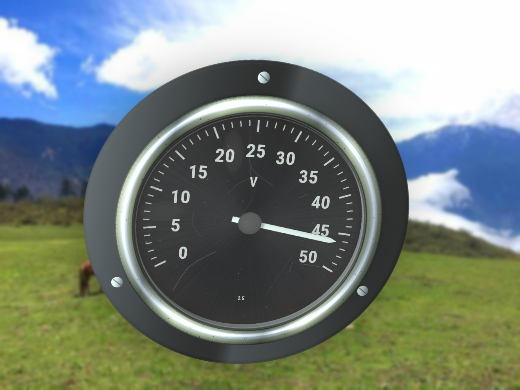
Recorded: 46
